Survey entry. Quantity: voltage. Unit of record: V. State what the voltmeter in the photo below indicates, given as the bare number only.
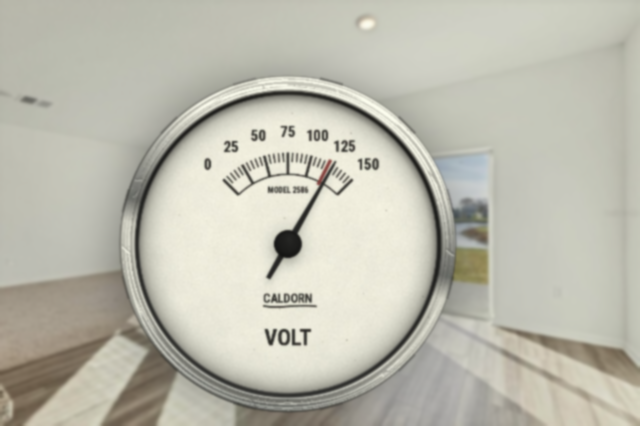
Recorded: 125
